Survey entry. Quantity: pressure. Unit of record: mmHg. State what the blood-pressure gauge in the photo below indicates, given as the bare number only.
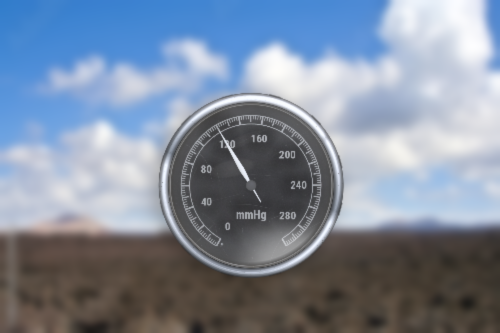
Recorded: 120
